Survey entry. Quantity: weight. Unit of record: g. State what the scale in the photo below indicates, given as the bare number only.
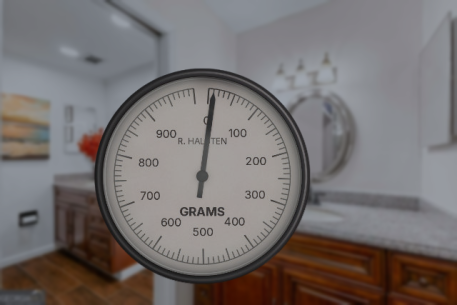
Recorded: 10
